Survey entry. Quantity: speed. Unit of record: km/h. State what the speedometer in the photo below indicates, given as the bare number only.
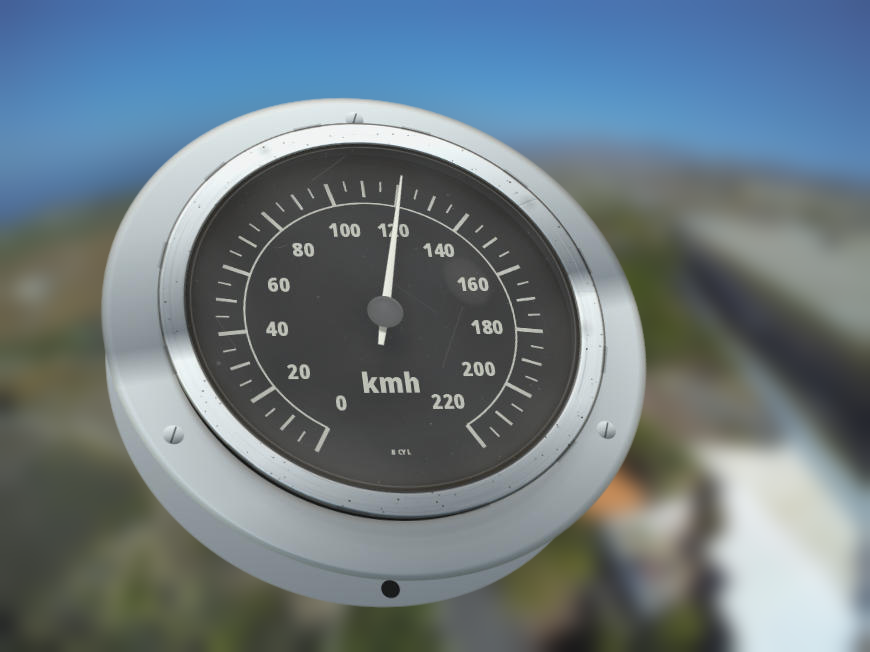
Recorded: 120
